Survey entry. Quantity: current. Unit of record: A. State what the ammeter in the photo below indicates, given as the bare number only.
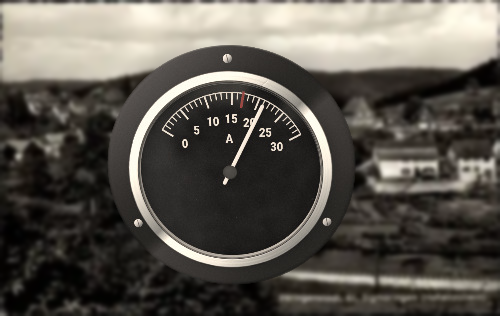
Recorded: 21
